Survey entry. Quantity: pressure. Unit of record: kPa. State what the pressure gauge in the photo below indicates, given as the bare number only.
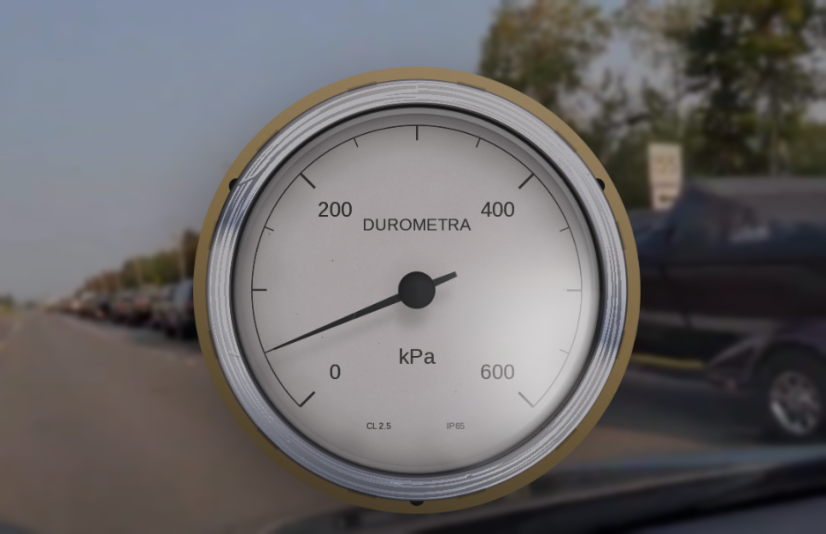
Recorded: 50
